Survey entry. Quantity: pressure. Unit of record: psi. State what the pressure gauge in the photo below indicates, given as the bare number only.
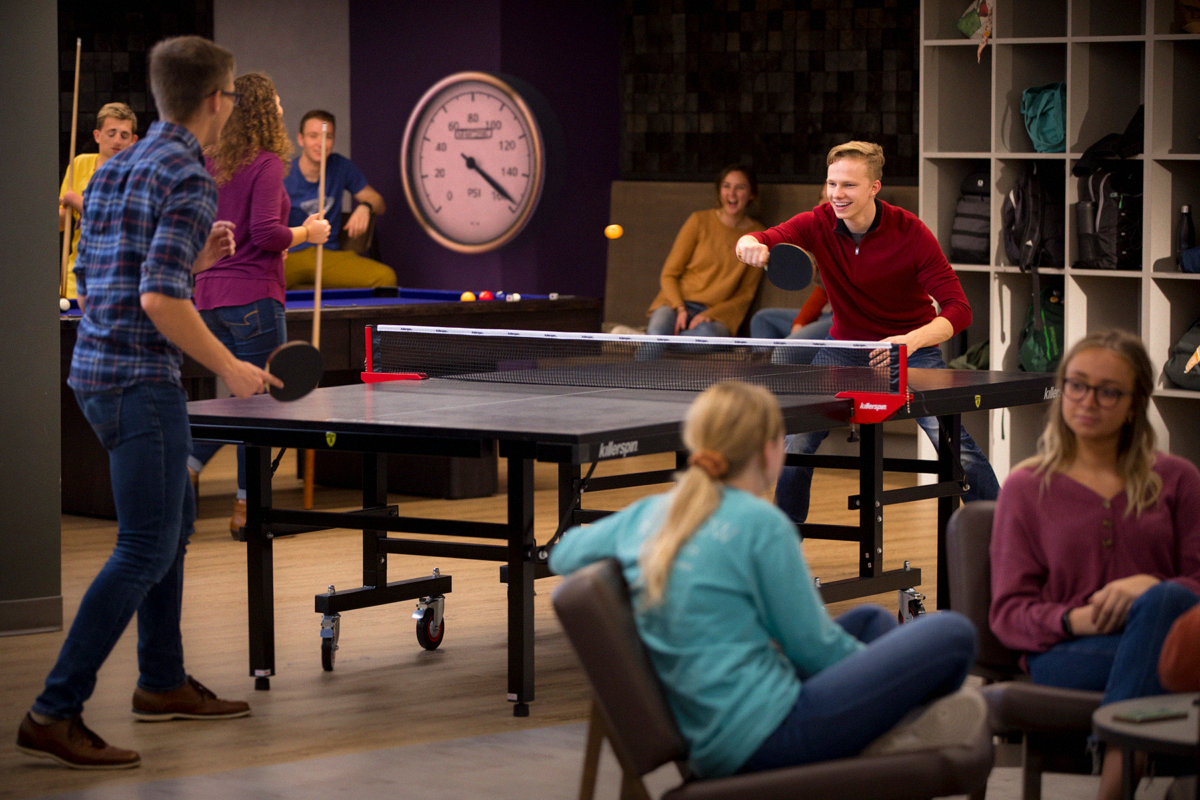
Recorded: 155
